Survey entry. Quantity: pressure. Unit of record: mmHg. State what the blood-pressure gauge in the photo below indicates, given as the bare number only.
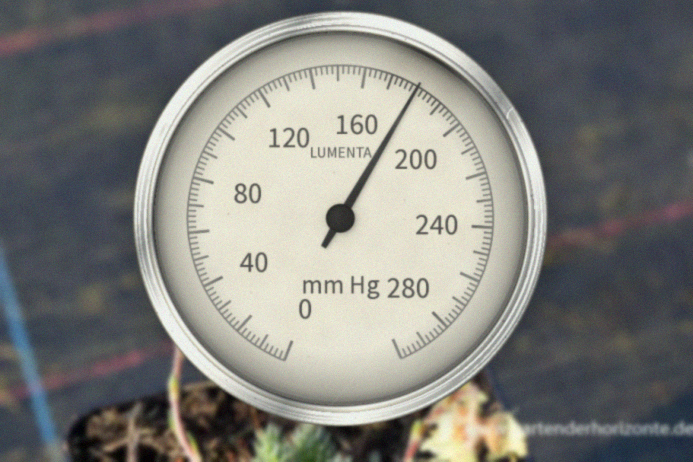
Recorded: 180
